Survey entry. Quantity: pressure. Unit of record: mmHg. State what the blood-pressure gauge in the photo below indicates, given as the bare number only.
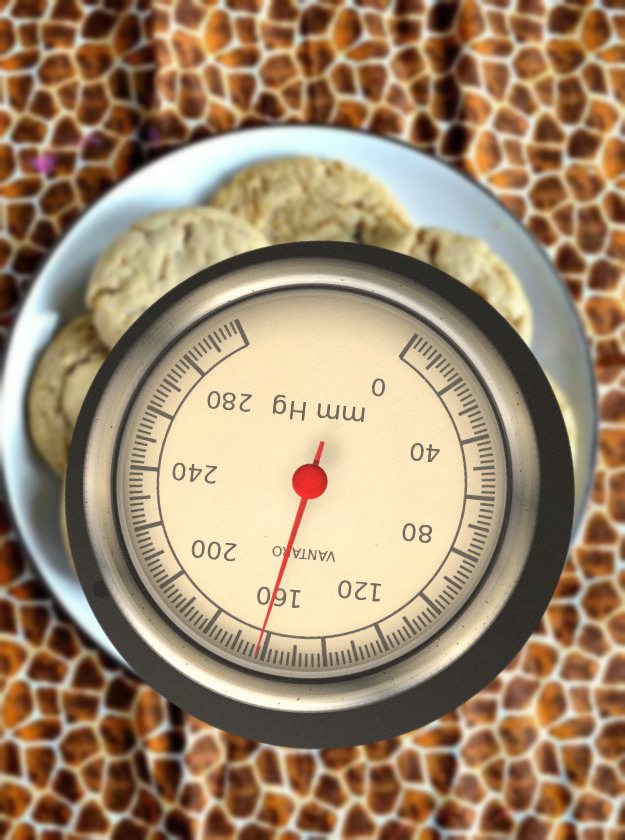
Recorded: 162
